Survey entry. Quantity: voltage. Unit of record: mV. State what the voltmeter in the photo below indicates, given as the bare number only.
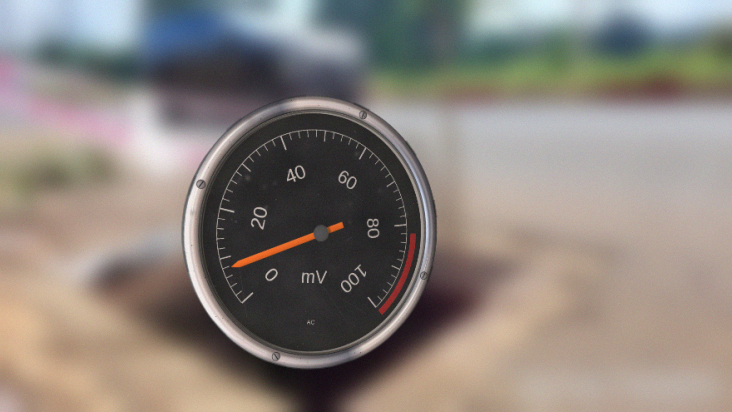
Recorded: 8
